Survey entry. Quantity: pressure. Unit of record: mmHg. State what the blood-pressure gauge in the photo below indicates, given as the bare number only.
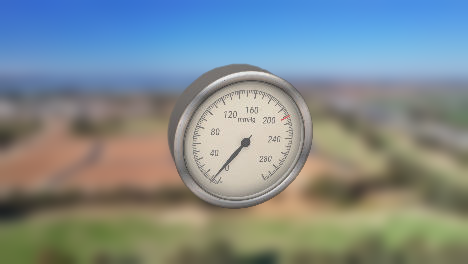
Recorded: 10
